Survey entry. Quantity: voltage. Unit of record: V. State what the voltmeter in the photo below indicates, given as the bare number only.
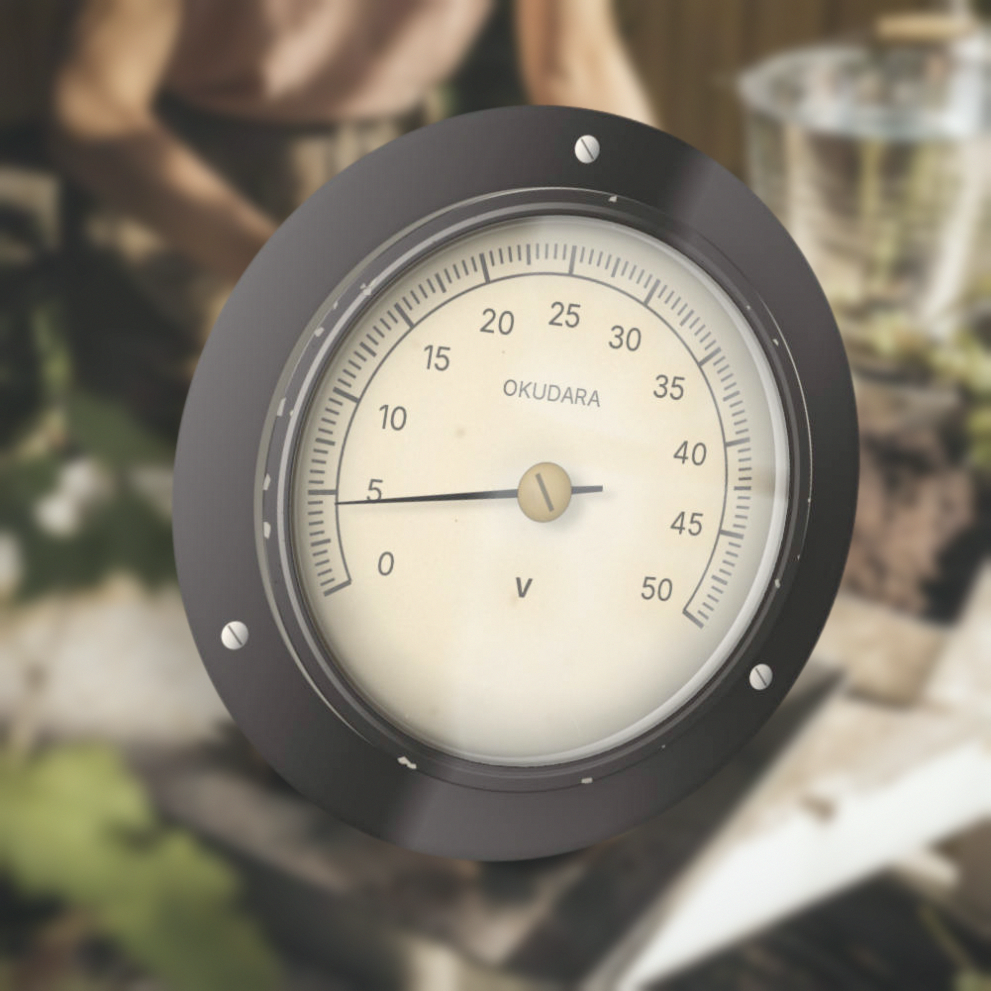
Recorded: 4.5
